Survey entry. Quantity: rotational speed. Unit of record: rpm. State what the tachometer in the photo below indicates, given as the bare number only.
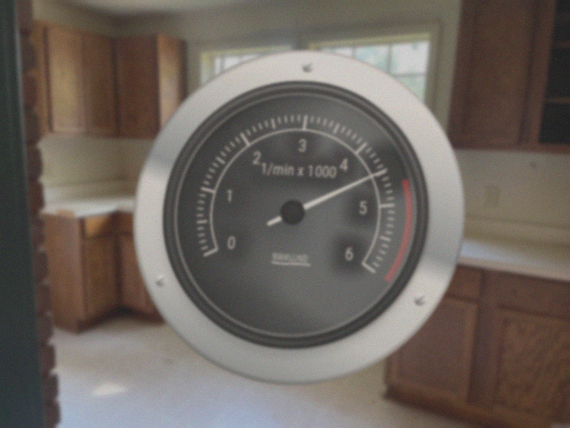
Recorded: 4500
